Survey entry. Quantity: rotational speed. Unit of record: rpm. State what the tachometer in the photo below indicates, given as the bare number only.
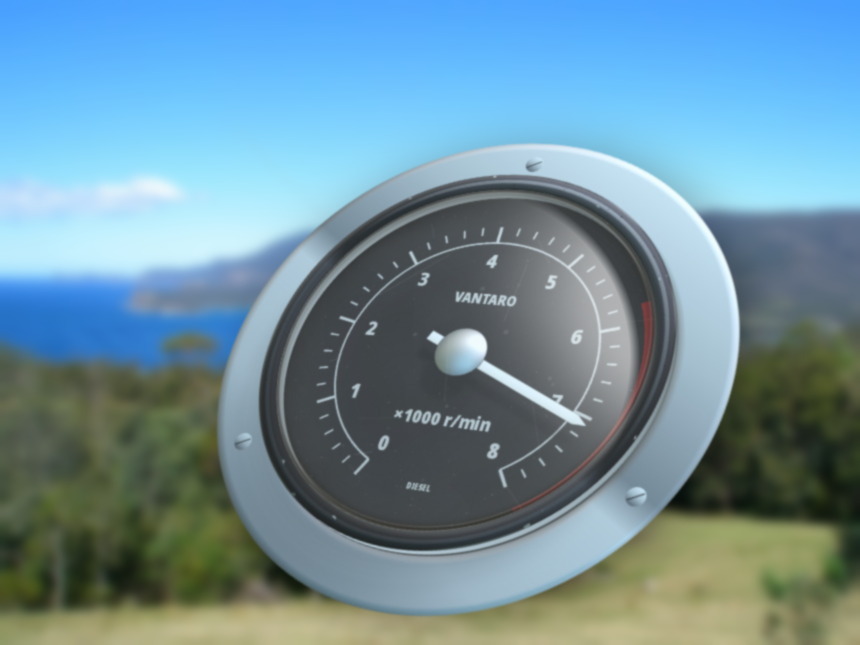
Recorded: 7100
